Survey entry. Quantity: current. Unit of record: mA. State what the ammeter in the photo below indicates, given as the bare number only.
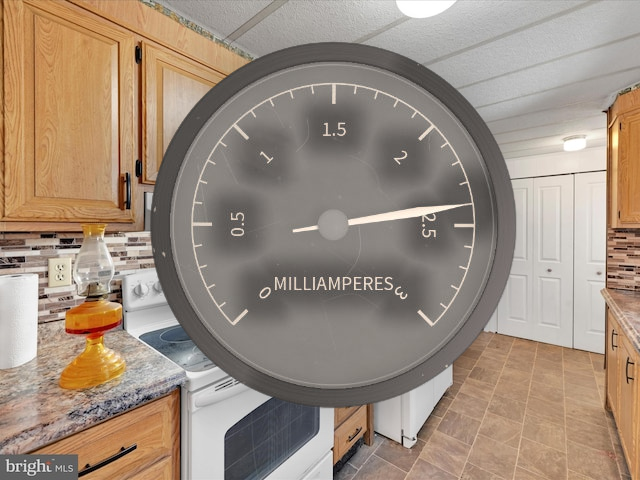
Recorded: 2.4
